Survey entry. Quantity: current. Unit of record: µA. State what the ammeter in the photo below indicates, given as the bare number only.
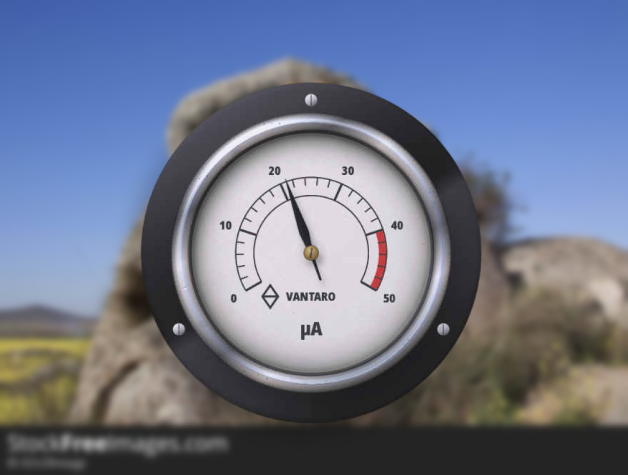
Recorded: 21
